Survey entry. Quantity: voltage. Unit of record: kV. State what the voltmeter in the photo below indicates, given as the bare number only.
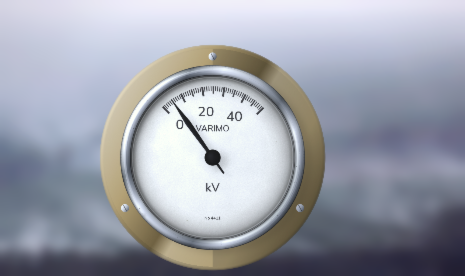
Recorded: 5
